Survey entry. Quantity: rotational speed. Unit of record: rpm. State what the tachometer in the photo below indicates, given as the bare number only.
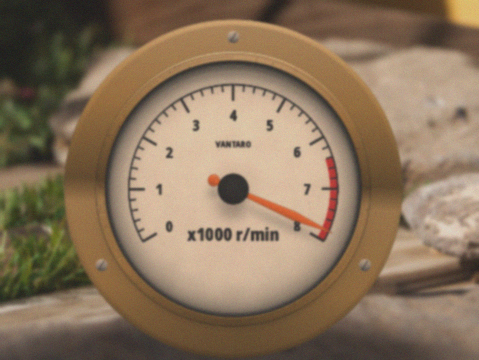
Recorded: 7800
